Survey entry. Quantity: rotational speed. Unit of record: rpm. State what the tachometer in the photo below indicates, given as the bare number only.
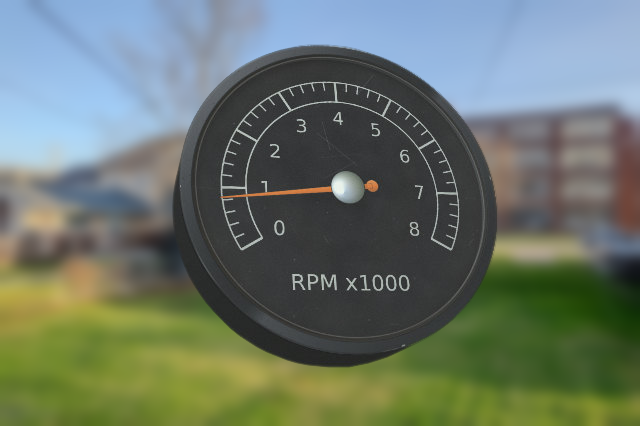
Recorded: 800
